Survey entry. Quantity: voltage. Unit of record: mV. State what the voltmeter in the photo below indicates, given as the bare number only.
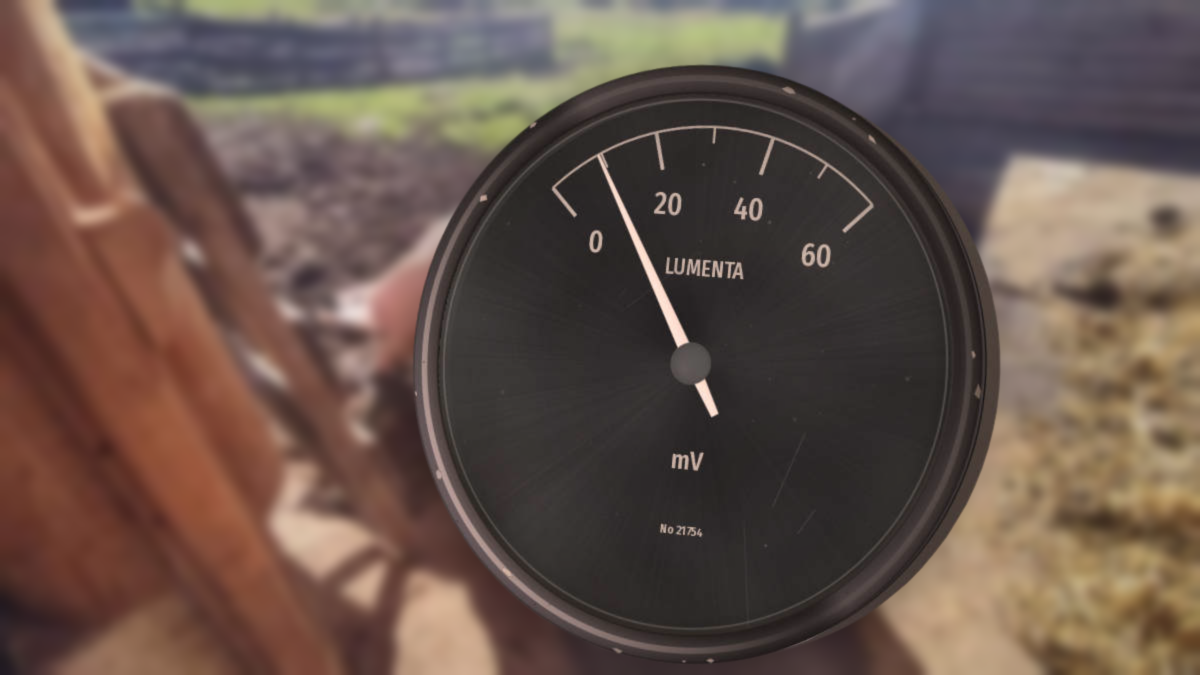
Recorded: 10
